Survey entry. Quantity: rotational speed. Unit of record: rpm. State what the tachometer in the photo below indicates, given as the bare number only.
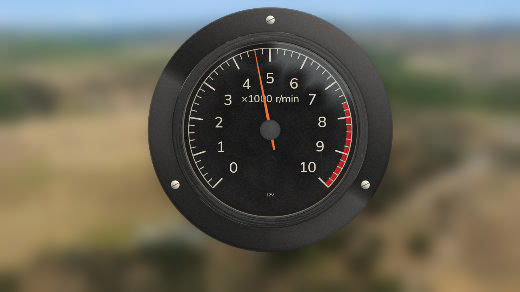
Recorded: 4600
